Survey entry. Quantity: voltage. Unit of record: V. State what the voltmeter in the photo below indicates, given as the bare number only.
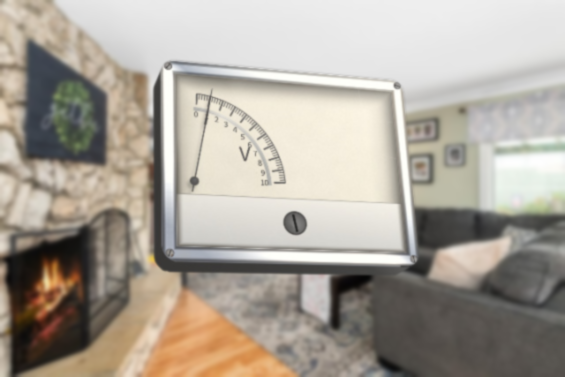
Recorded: 1
